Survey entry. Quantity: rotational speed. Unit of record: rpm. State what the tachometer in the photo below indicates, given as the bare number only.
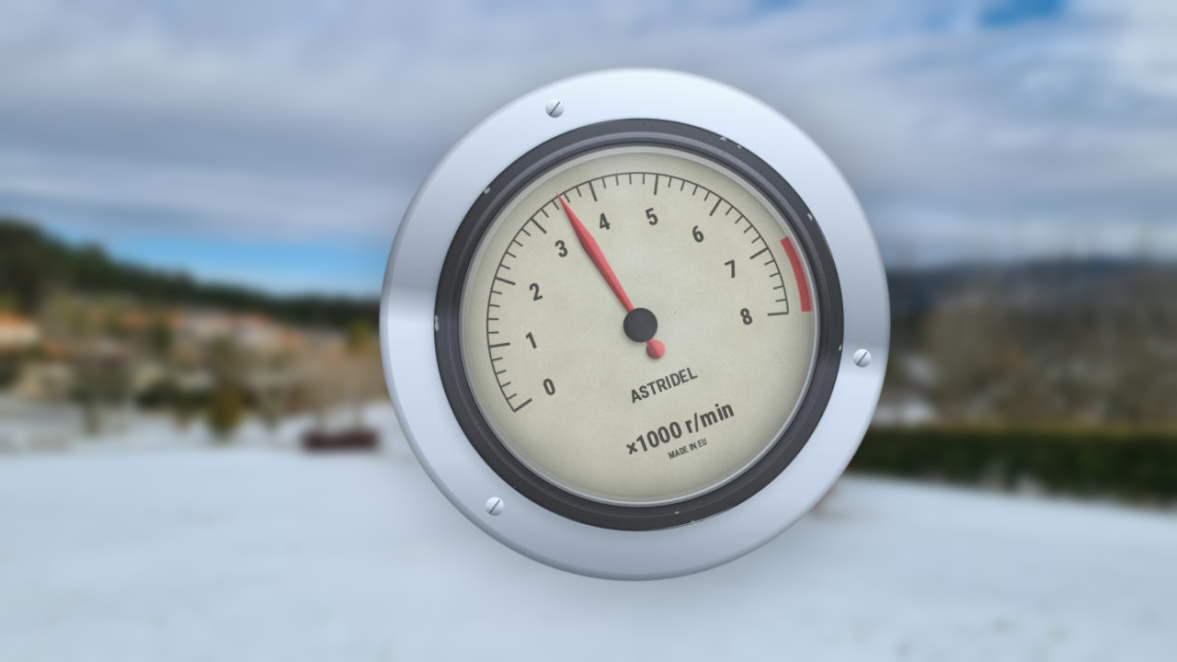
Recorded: 3500
